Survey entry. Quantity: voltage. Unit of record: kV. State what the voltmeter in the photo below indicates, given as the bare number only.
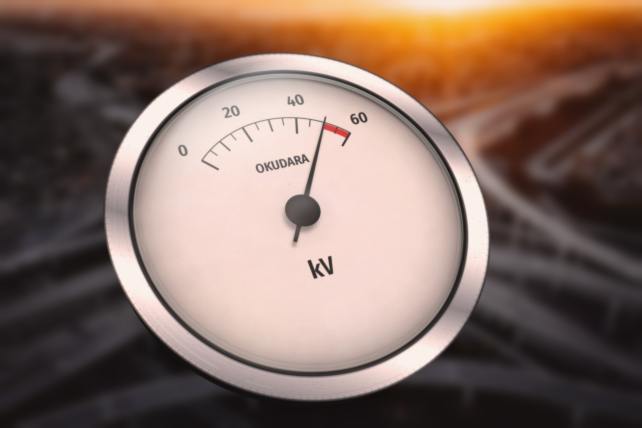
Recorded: 50
